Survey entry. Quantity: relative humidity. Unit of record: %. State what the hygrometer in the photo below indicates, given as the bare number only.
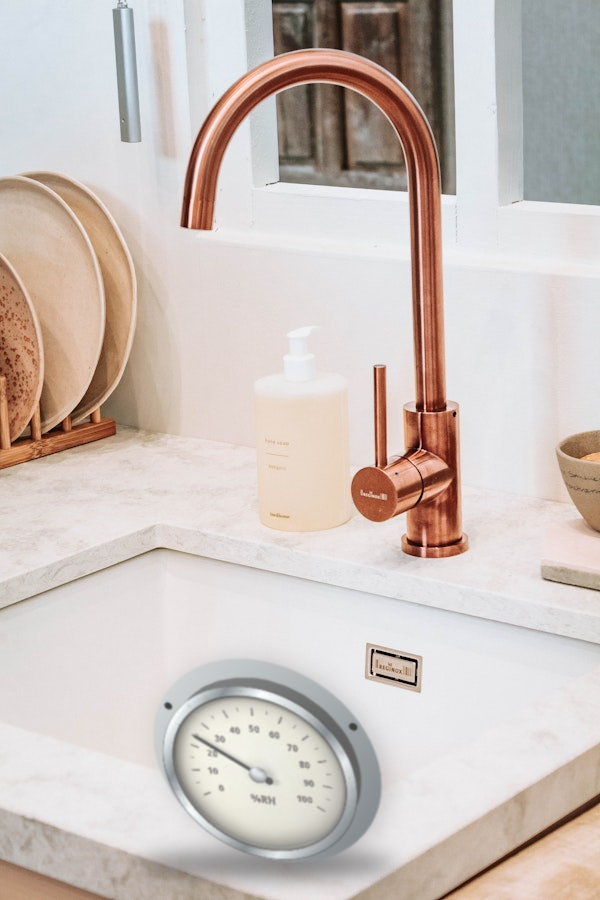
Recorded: 25
